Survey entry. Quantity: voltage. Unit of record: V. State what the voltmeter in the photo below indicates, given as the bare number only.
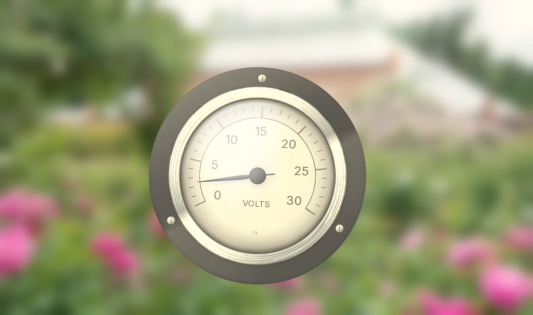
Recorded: 2.5
